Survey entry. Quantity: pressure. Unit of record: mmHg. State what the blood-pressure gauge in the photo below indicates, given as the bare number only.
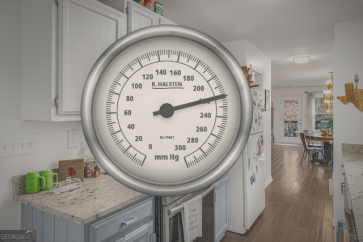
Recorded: 220
